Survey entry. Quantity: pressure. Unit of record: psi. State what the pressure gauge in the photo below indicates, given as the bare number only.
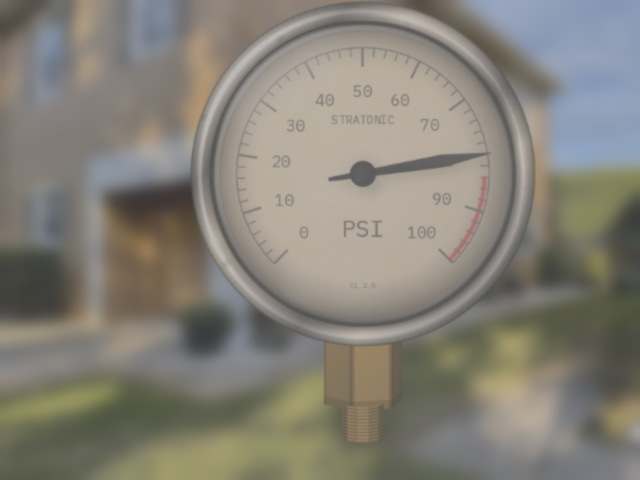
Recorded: 80
